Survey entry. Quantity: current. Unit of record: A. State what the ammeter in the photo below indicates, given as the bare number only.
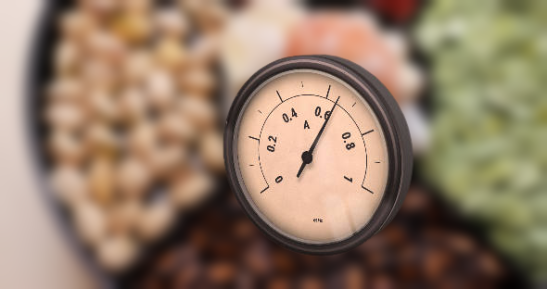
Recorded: 0.65
